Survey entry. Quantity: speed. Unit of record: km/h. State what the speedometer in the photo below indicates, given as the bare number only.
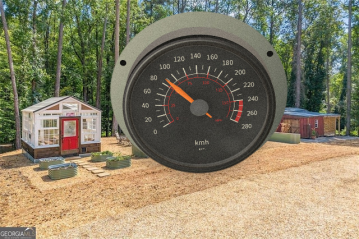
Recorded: 90
